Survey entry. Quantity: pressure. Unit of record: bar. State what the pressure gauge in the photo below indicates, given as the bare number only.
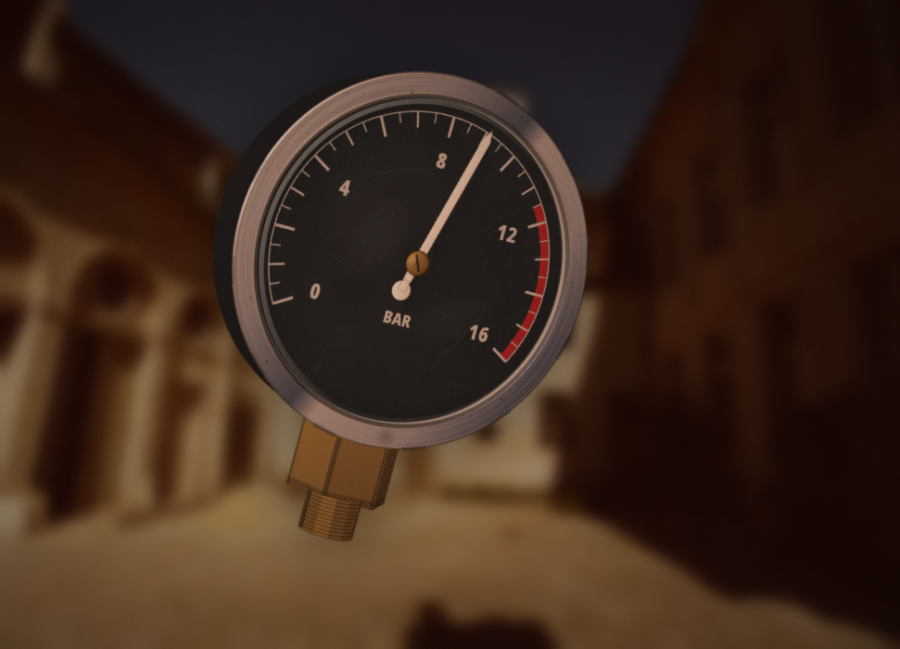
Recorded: 9
